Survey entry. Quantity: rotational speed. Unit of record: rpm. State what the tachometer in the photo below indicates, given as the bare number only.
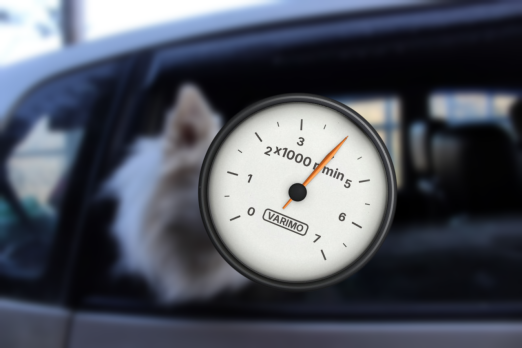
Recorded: 4000
